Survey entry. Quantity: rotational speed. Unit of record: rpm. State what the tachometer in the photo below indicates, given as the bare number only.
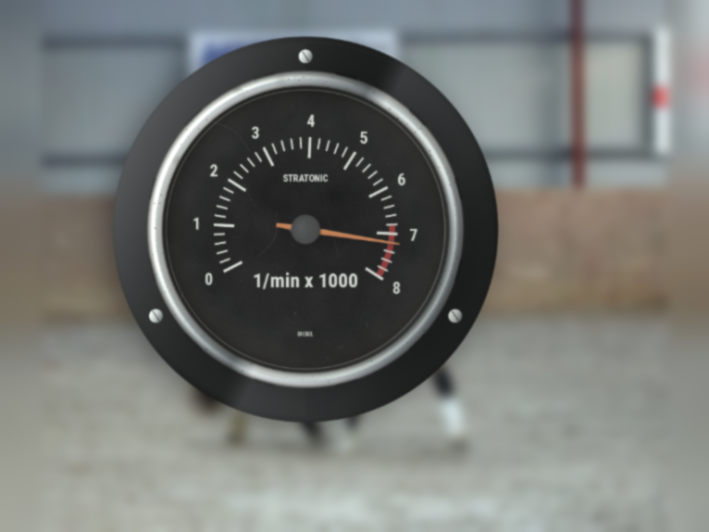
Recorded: 7200
